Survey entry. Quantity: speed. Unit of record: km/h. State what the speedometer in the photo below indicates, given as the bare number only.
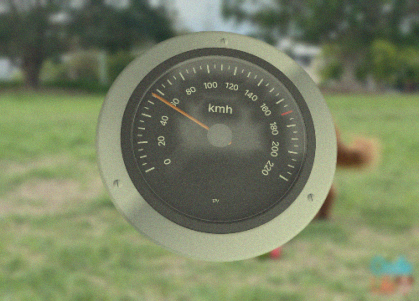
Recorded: 55
